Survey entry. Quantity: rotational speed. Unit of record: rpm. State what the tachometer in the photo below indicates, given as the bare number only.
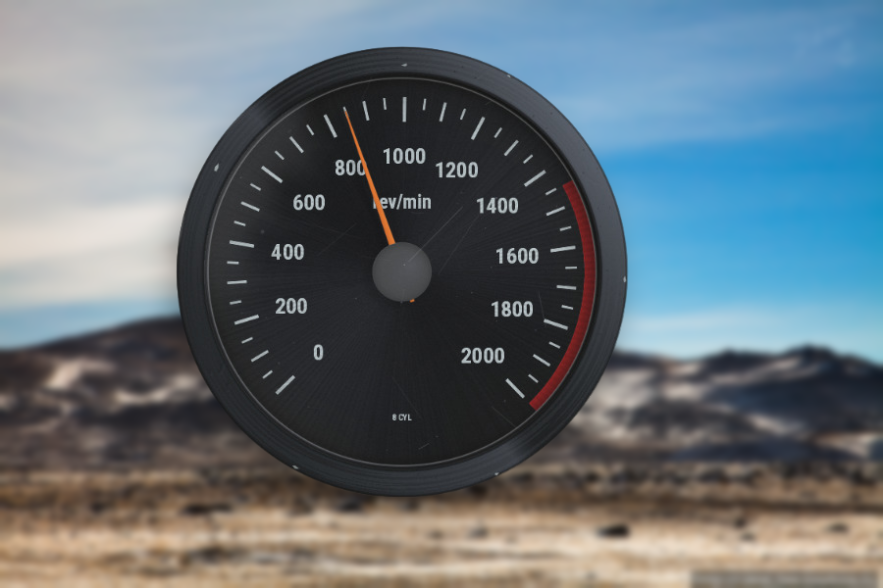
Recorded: 850
